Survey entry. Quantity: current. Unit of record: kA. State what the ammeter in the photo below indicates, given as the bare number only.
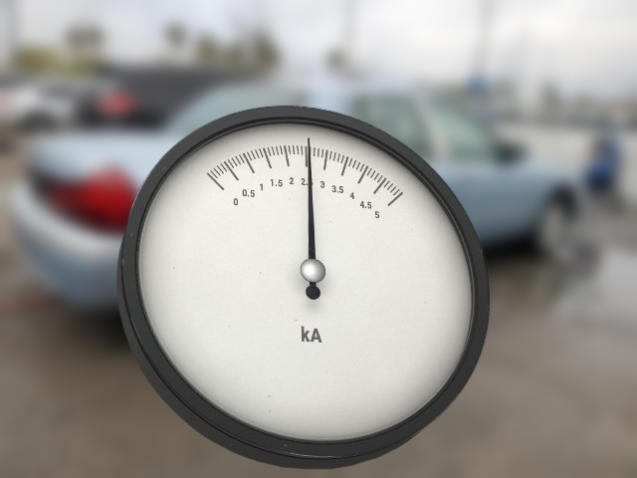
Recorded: 2.5
